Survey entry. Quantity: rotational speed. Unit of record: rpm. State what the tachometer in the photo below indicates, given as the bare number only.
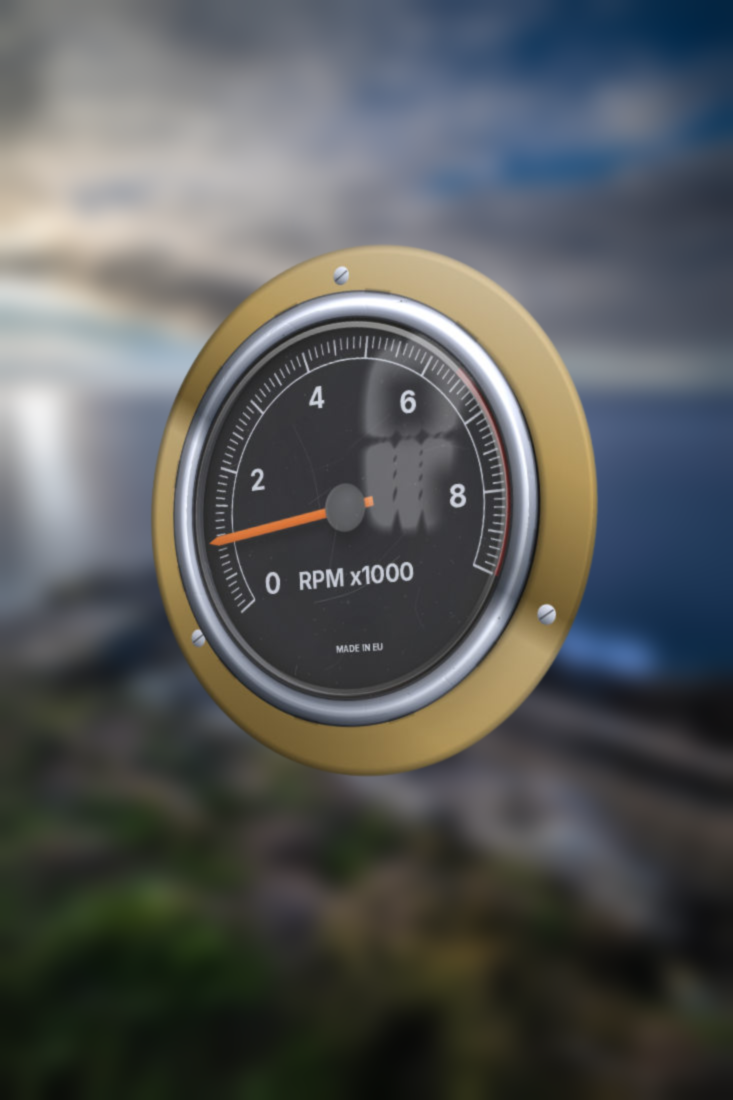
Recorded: 1000
